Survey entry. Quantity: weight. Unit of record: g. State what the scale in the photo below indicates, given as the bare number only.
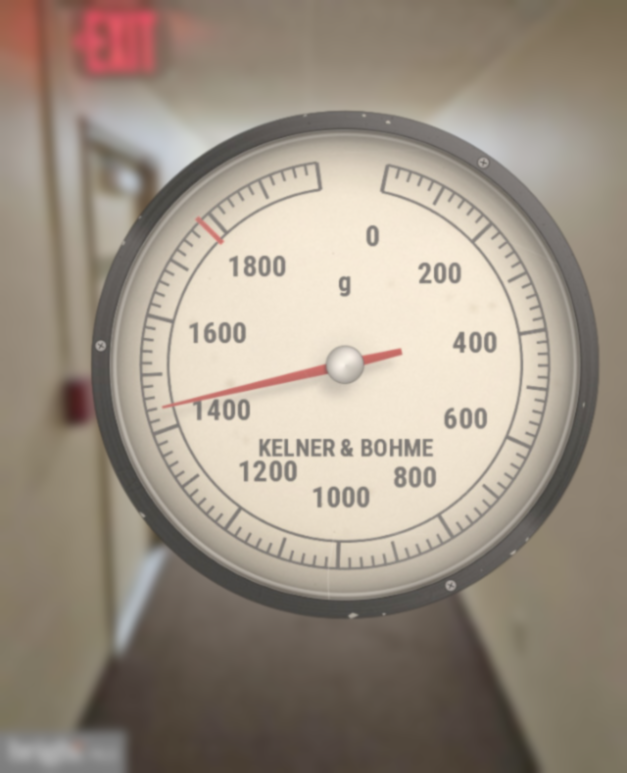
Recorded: 1440
